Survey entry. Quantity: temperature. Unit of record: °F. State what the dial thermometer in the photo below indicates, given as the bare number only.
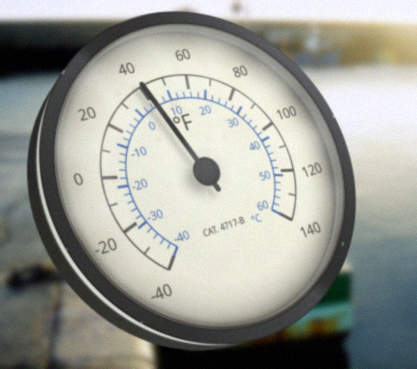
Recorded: 40
